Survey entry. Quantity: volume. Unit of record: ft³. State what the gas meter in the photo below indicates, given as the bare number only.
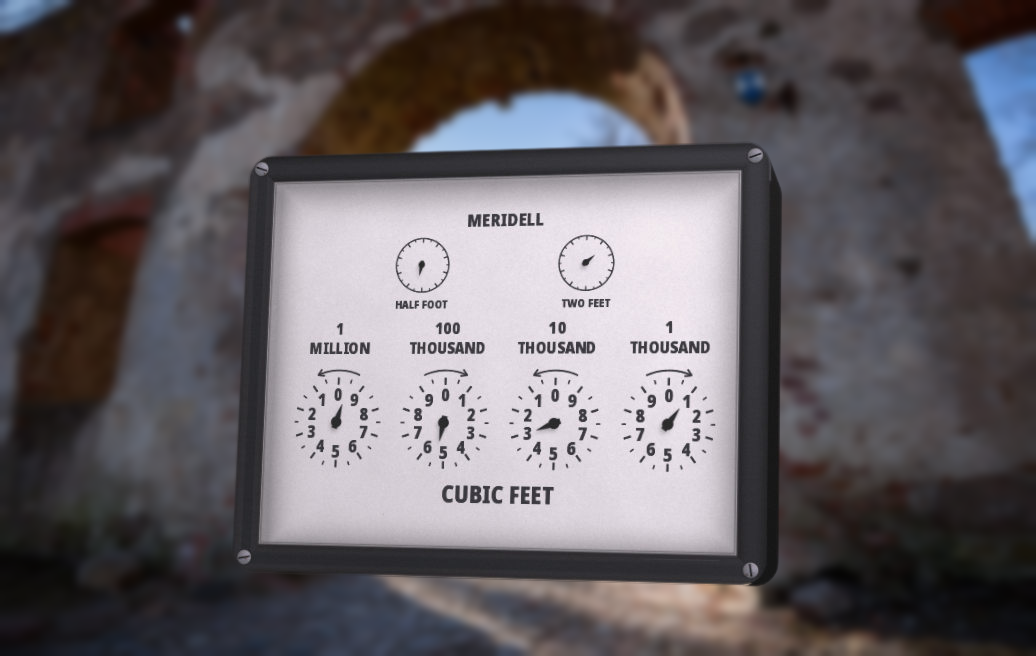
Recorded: 953100
